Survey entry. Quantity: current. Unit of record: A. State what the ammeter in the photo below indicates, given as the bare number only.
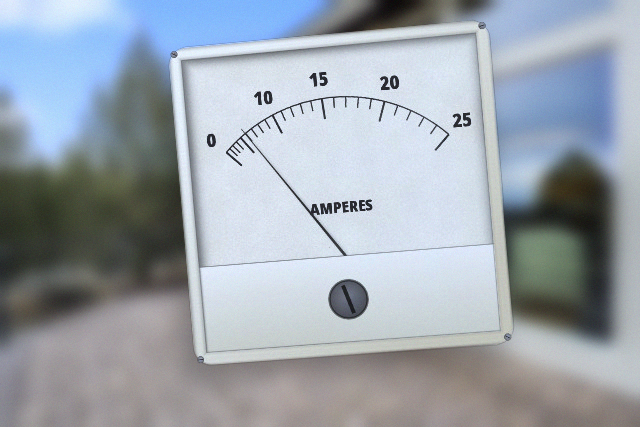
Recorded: 6
